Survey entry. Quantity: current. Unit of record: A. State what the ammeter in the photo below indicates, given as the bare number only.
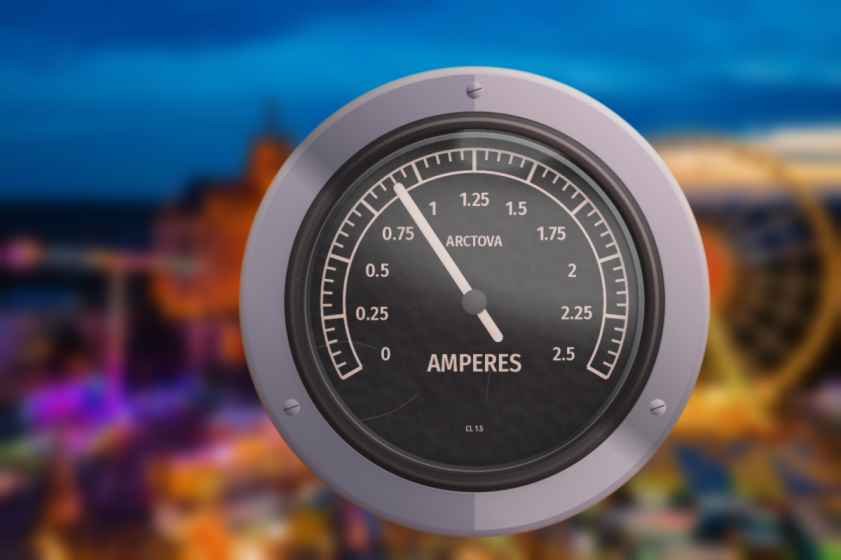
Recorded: 0.9
